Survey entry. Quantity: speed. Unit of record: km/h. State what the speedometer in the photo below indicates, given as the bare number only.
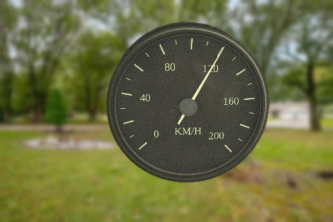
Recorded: 120
